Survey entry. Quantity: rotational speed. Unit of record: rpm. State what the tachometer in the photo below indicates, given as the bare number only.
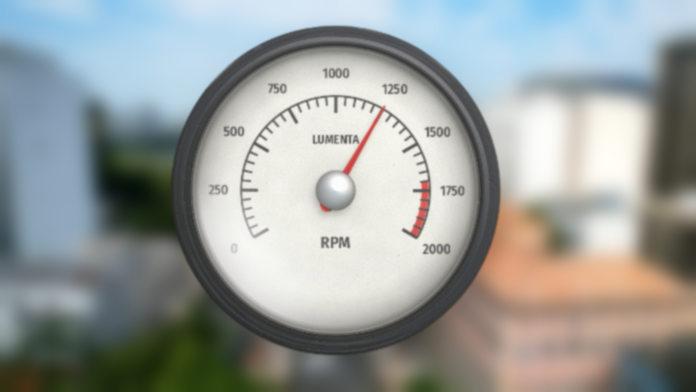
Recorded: 1250
